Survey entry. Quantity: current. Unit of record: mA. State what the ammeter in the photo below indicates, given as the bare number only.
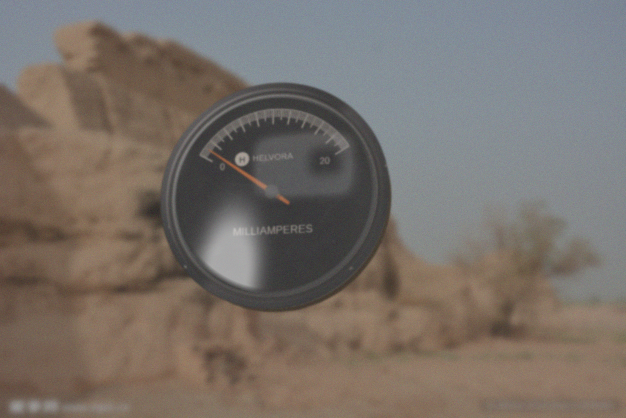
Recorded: 1
